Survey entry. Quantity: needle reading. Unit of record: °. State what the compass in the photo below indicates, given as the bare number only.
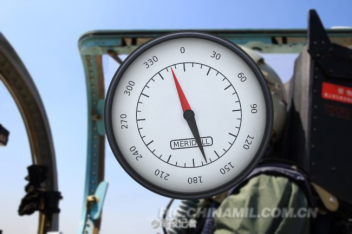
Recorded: 345
